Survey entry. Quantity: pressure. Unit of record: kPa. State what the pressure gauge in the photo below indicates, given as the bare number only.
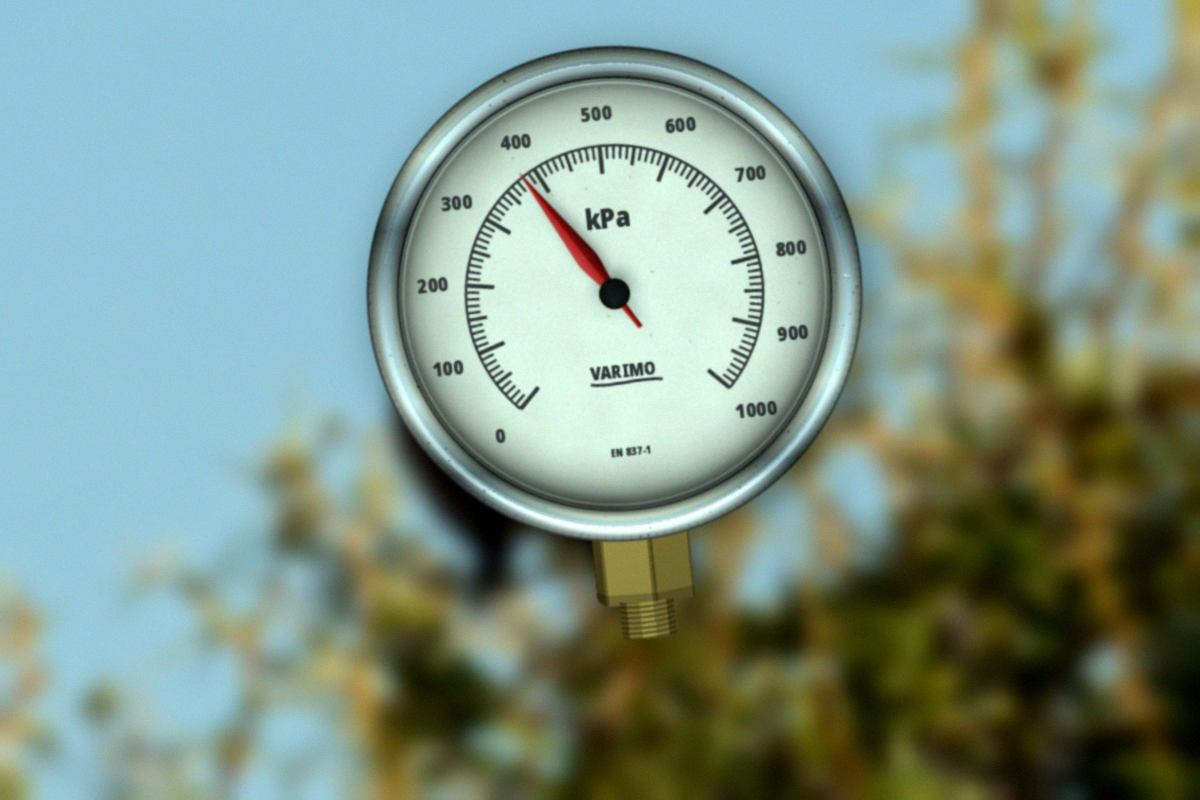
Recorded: 380
